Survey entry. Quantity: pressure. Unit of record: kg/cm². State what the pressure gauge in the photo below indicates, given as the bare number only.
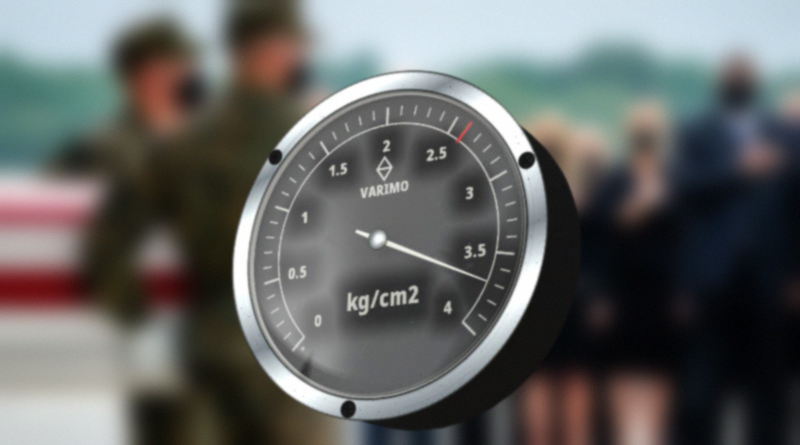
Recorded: 3.7
